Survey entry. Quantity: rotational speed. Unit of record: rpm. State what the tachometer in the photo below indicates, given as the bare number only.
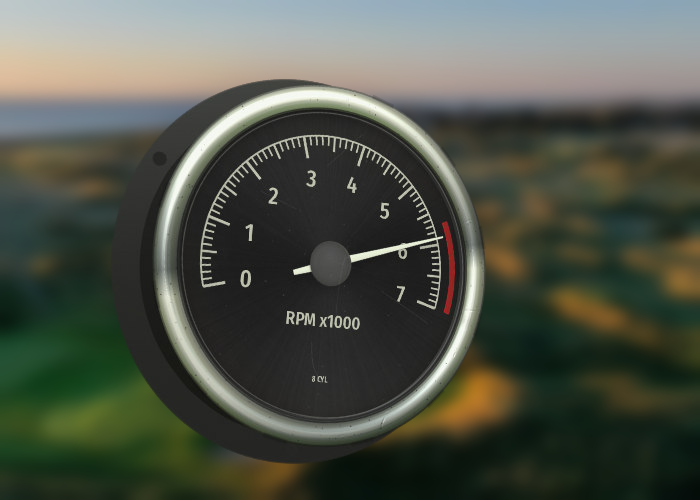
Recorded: 5900
